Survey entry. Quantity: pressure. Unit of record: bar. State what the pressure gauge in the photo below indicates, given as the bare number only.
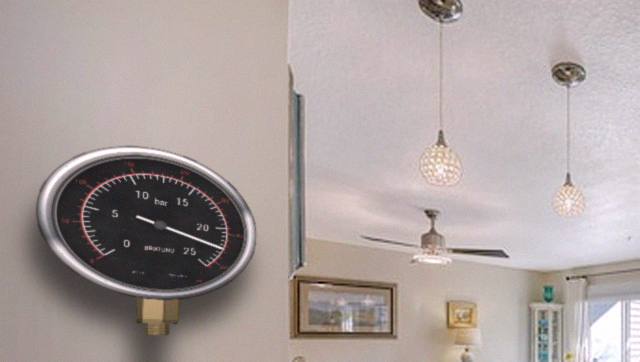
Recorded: 22.5
